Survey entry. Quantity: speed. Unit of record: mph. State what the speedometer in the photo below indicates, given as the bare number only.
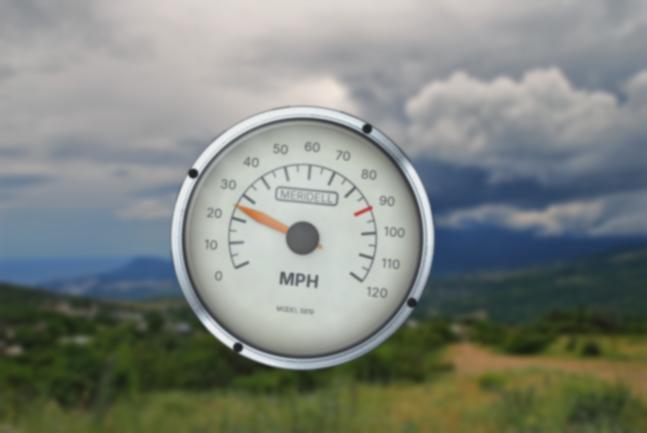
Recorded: 25
